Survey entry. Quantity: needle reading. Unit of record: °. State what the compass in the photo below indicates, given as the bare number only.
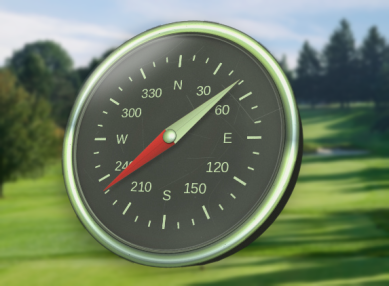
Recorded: 230
